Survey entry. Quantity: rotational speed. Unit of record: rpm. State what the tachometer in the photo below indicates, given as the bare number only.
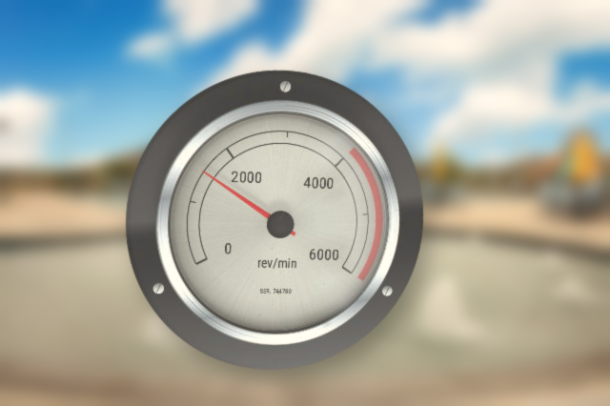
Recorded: 1500
